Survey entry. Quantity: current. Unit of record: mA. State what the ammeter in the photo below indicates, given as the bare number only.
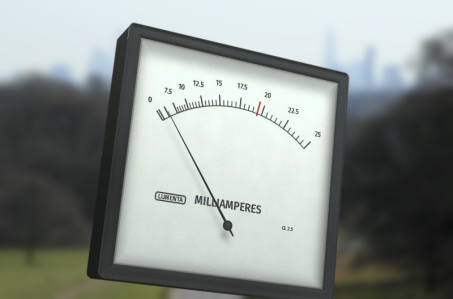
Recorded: 5
